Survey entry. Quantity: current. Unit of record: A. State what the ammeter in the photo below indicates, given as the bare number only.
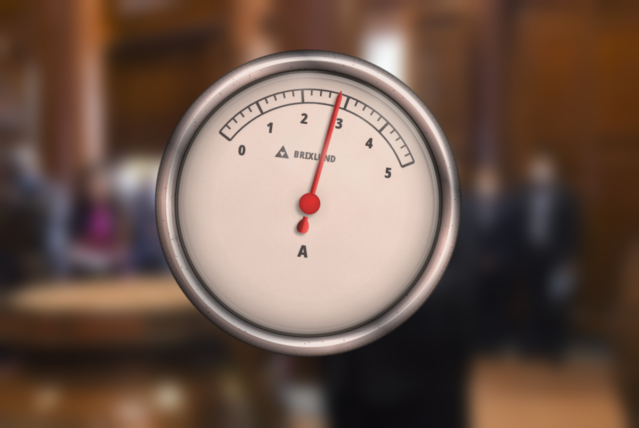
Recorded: 2.8
